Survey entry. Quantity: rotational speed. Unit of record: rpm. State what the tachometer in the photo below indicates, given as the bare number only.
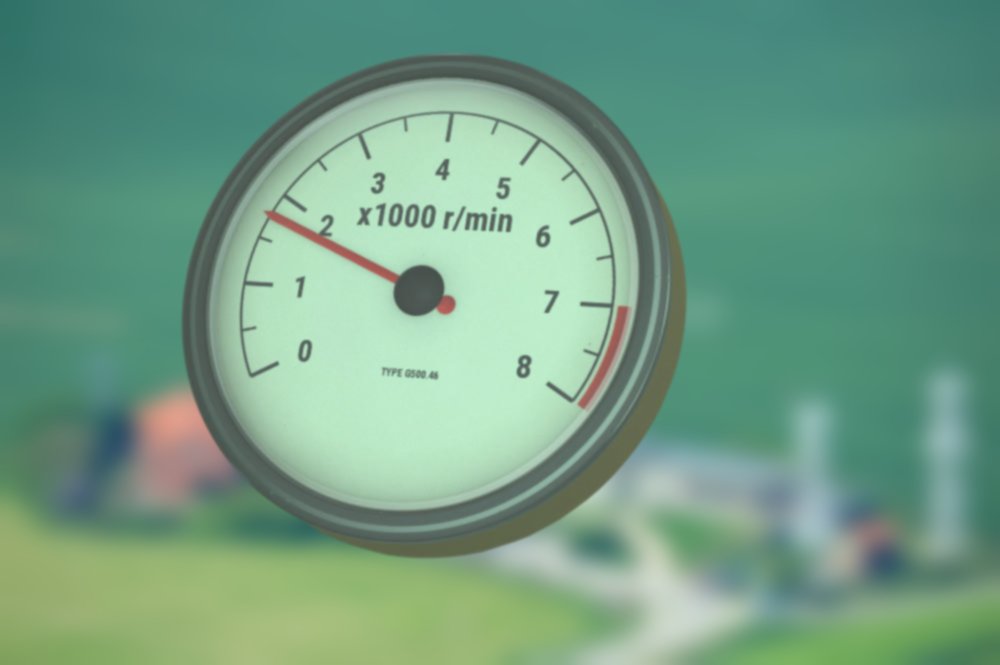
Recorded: 1750
